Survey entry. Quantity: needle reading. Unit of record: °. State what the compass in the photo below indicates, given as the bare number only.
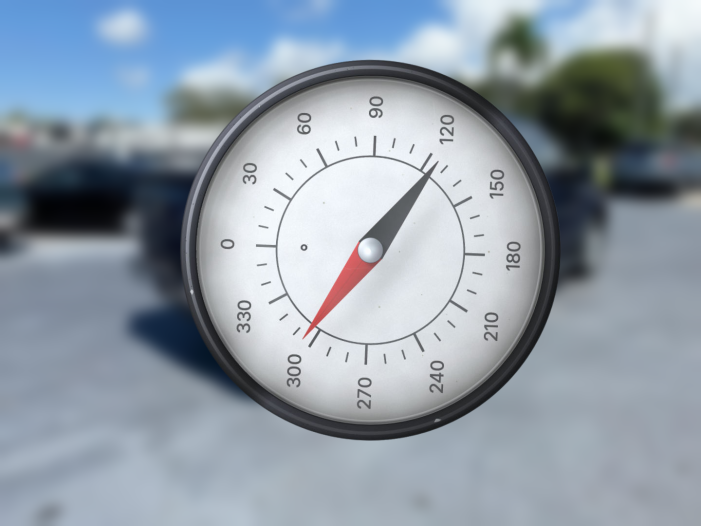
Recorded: 305
